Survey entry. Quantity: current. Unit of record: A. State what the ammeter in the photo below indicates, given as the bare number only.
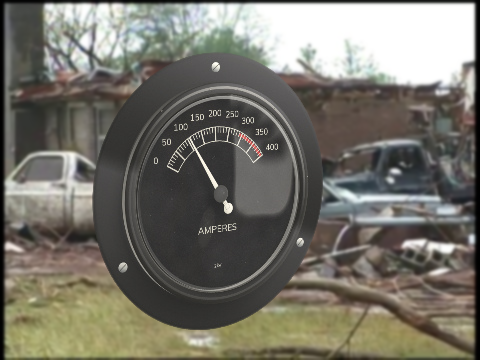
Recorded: 100
